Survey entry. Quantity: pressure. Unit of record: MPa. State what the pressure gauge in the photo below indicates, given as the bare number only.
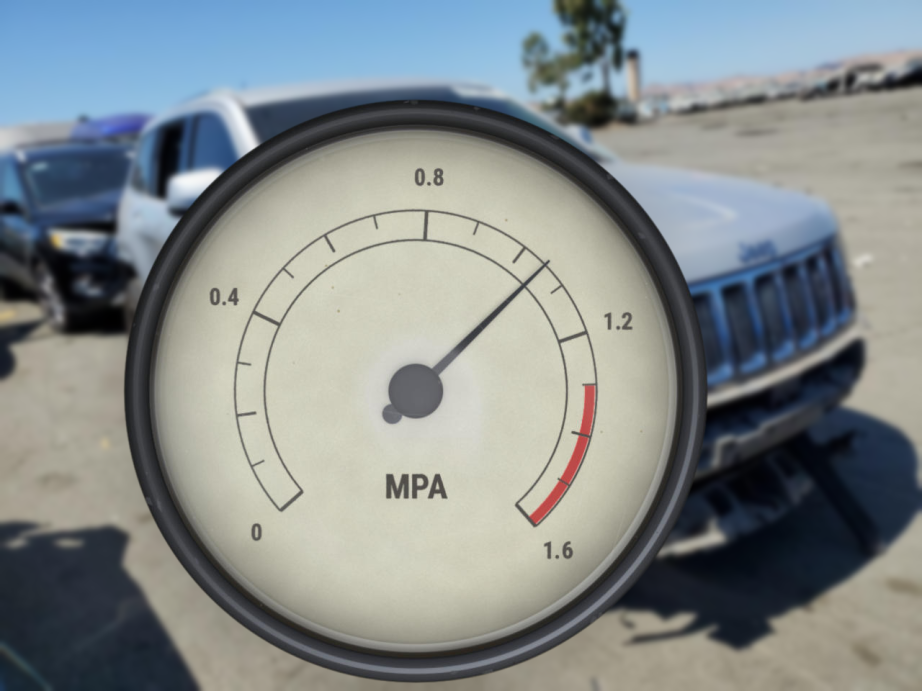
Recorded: 1.05
